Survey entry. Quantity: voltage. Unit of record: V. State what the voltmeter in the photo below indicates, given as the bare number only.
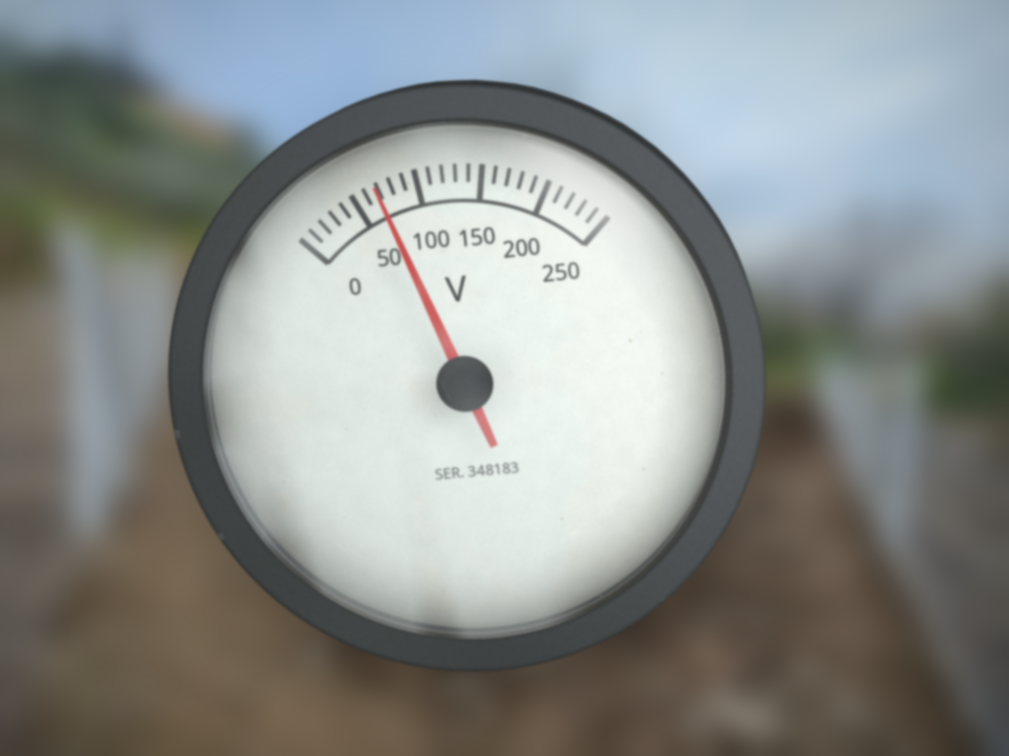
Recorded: 70
